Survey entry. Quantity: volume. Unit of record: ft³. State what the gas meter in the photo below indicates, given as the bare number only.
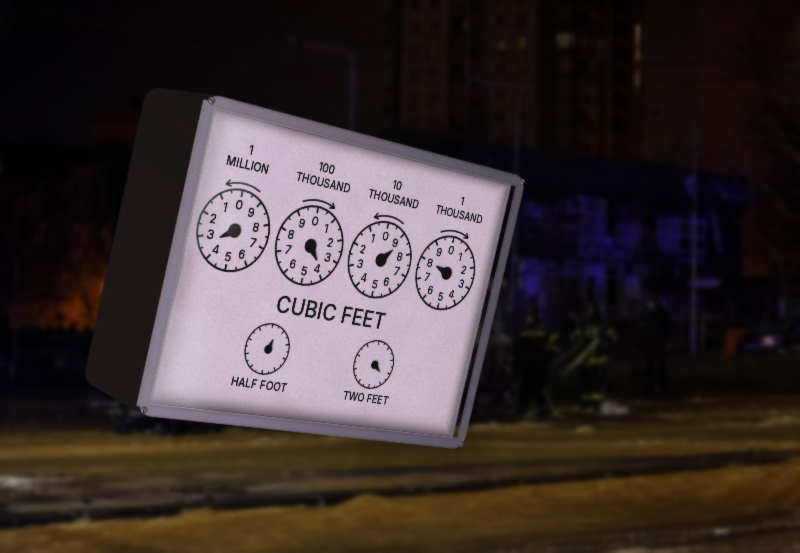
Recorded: 338800
